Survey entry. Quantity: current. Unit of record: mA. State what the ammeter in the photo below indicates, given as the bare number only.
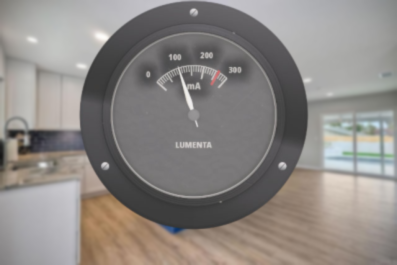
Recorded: 100
